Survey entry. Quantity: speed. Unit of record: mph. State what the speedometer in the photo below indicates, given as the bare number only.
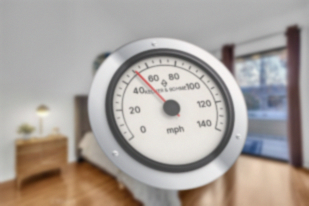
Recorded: 50
